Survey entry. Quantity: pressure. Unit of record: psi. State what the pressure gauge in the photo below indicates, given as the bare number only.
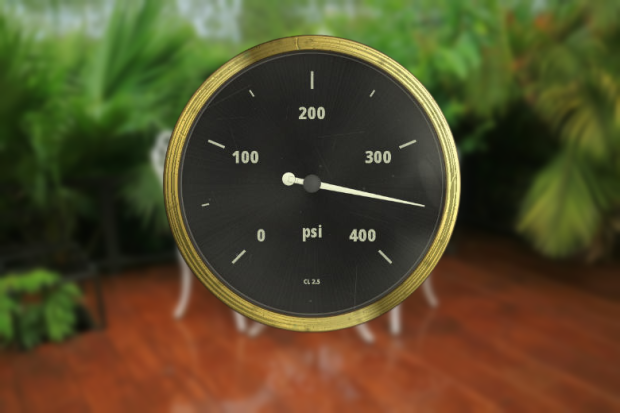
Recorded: 350
